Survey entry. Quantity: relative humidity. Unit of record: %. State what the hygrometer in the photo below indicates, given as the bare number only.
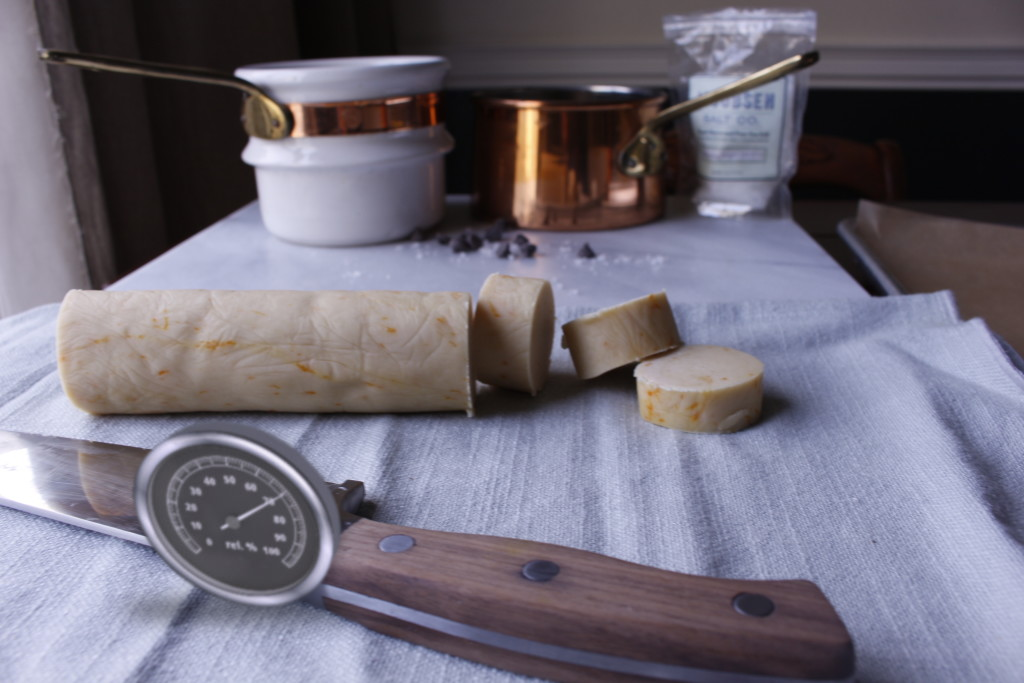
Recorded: 70
